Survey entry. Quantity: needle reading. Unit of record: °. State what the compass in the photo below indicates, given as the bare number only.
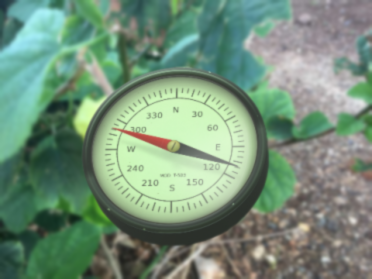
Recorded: 290
